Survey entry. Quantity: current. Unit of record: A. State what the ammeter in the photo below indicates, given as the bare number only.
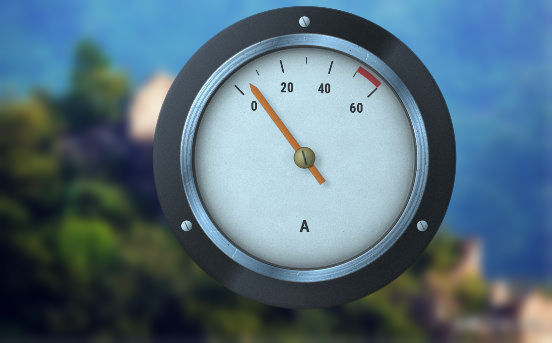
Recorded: 5
